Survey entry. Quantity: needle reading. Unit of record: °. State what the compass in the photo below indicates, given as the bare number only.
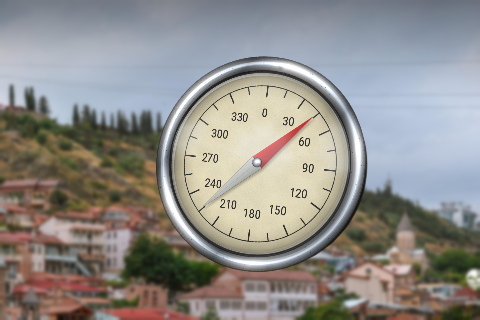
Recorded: 45
